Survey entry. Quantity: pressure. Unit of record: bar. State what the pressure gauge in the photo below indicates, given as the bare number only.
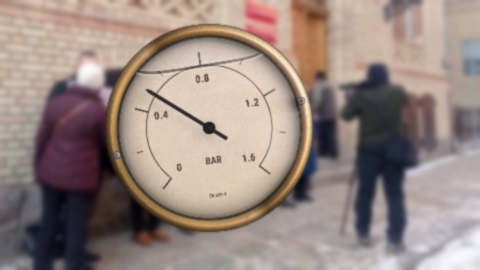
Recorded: 0.5
